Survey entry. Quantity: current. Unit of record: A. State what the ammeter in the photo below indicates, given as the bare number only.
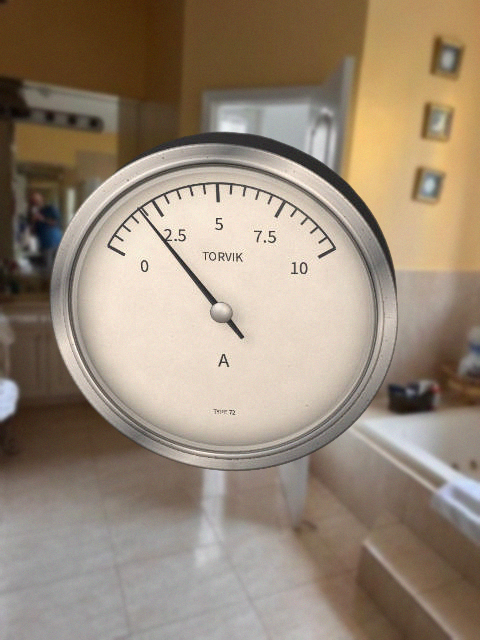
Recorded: 2
